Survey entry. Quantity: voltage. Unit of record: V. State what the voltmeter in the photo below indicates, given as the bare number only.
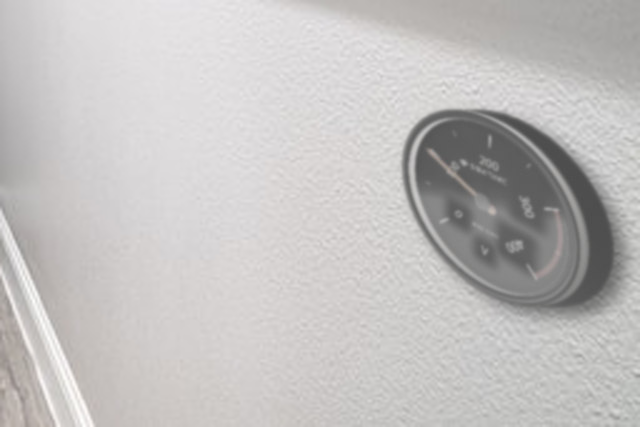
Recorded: 100
